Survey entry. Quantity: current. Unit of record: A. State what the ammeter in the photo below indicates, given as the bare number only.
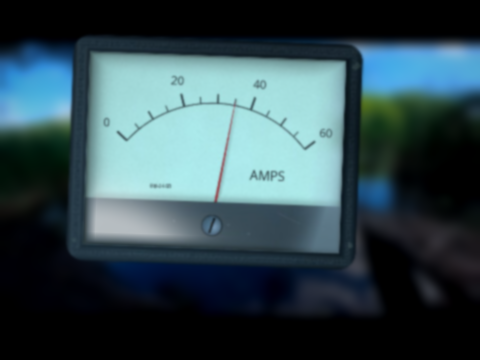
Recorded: 35
